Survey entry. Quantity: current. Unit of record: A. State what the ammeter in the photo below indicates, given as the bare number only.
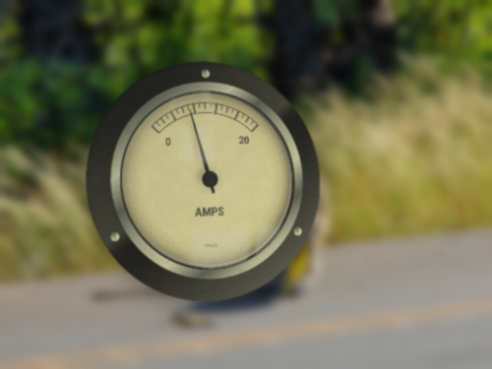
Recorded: 7
